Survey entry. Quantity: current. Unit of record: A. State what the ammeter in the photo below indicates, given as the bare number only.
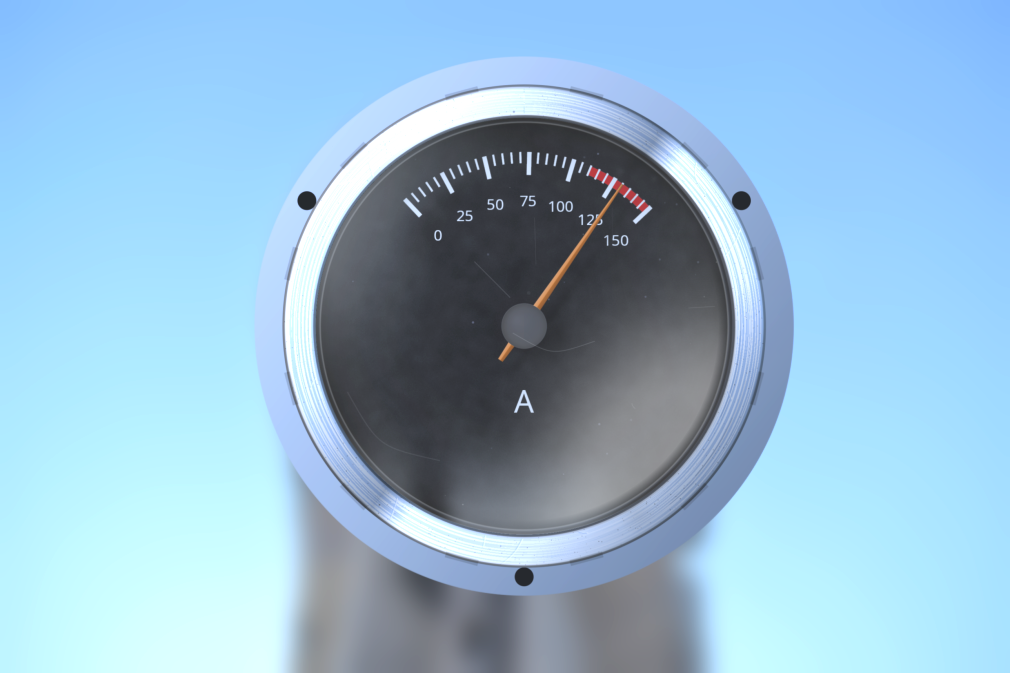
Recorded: 130
